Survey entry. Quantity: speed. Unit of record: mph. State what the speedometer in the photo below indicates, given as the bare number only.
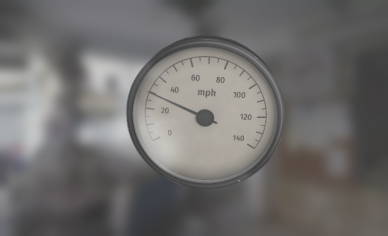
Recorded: 30
